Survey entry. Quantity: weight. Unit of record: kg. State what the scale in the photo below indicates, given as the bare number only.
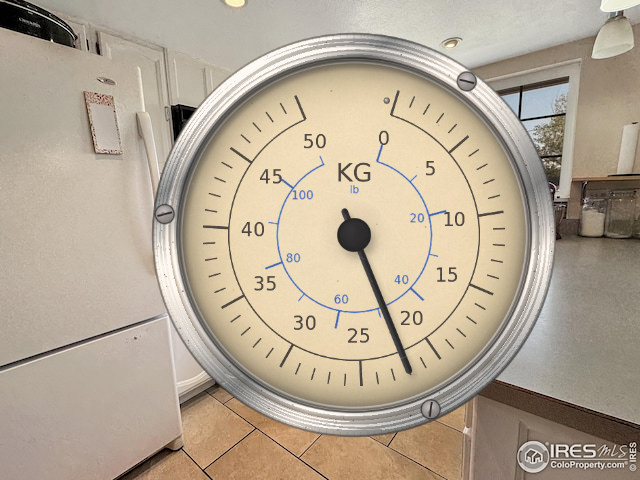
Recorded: 22
